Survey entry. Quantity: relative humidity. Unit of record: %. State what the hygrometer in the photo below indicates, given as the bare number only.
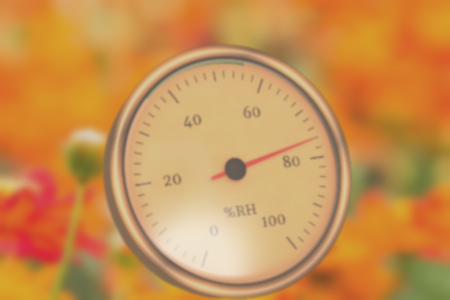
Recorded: 76
